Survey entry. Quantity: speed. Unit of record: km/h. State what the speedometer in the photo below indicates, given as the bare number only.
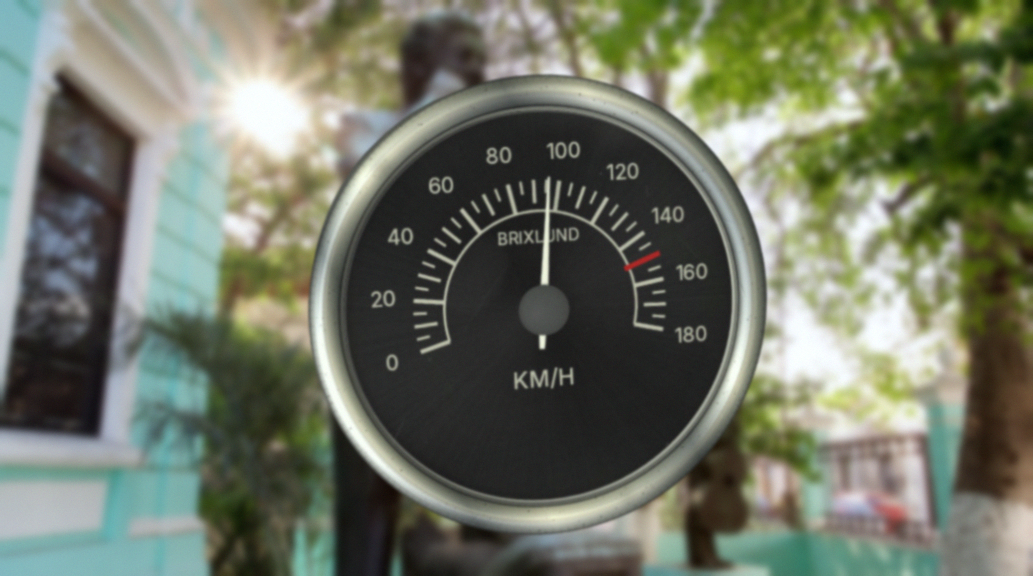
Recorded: 95
